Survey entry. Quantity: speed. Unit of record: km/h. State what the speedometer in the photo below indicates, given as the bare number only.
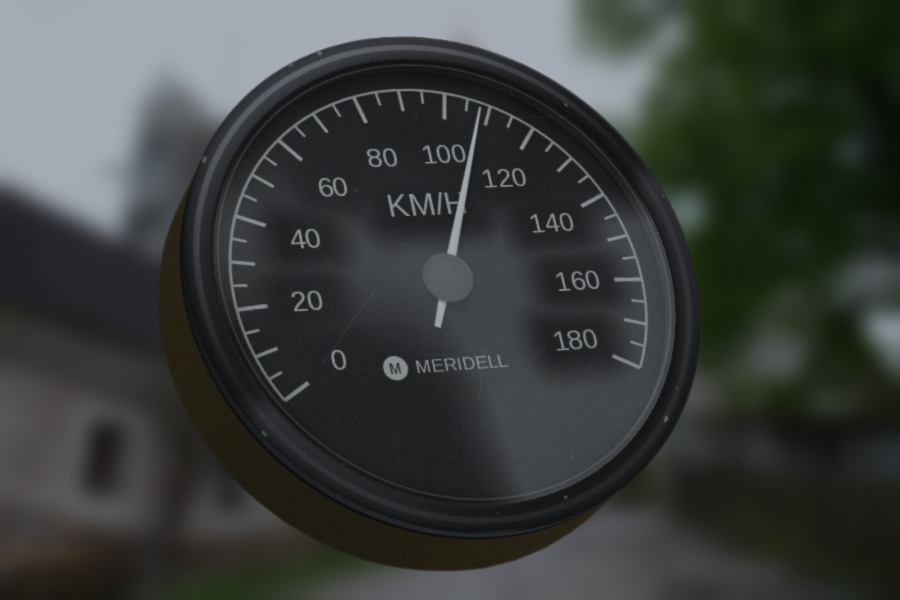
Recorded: 107.5
